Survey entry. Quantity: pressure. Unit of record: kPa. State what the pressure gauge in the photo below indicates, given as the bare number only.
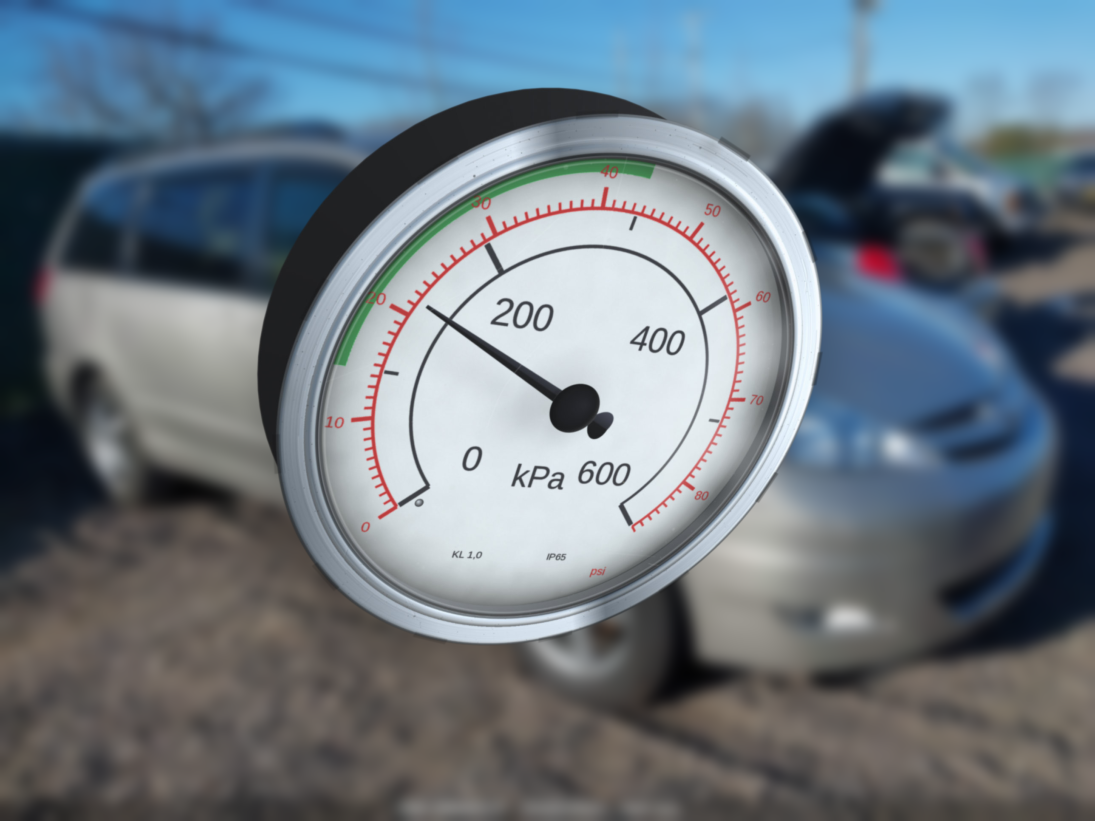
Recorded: 150
